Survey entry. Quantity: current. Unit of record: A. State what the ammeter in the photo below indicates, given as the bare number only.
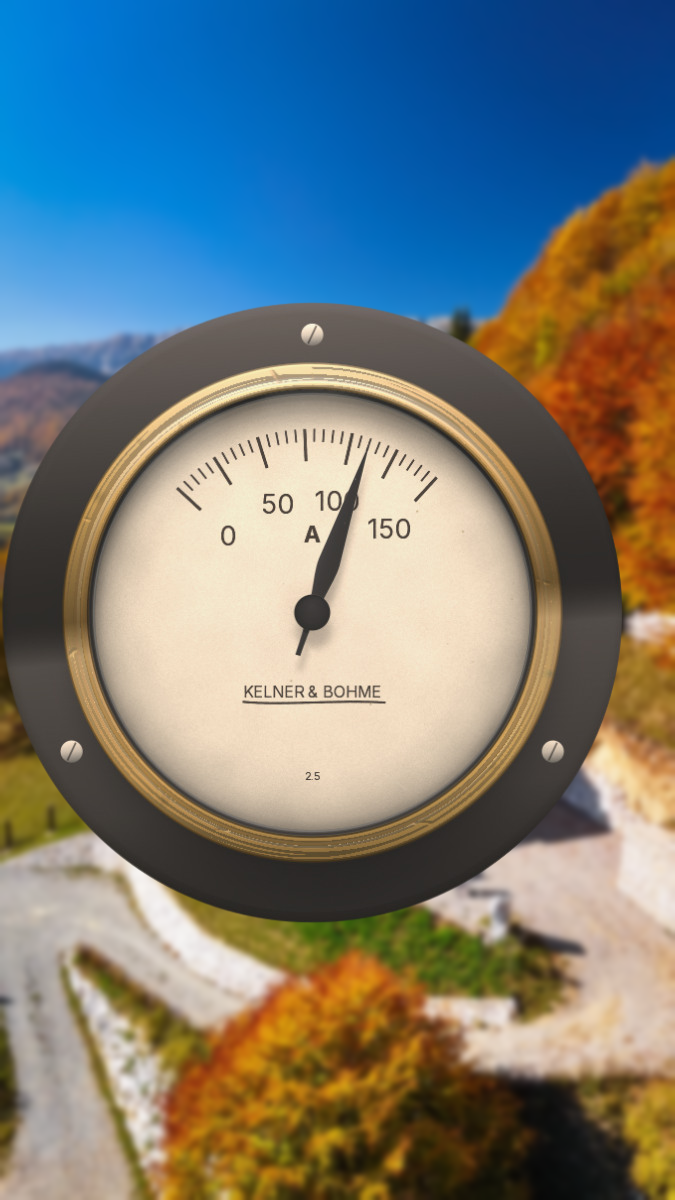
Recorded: 110
